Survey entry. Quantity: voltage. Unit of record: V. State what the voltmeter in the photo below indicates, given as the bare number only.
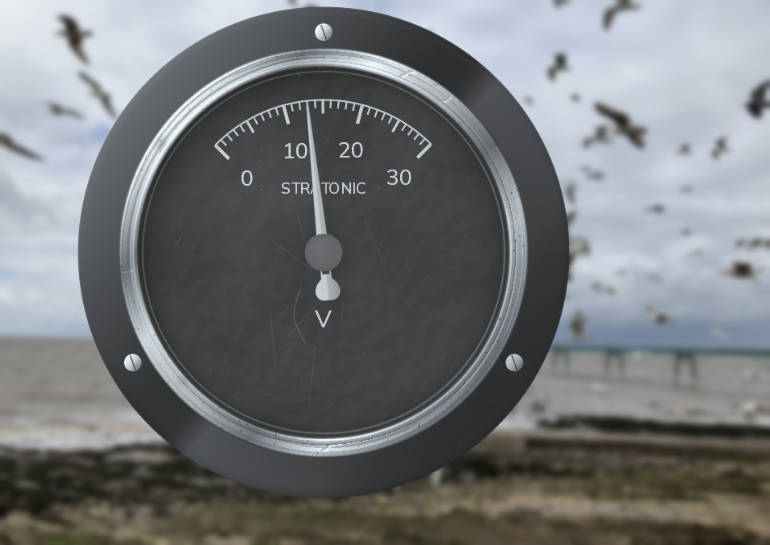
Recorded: 13
